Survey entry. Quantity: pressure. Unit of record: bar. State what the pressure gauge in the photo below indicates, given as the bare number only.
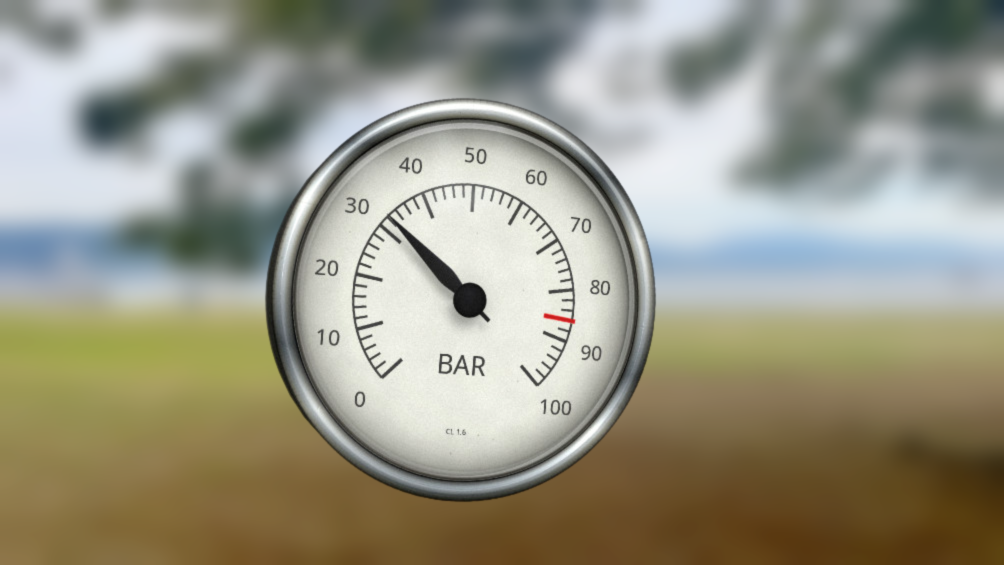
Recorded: 32
